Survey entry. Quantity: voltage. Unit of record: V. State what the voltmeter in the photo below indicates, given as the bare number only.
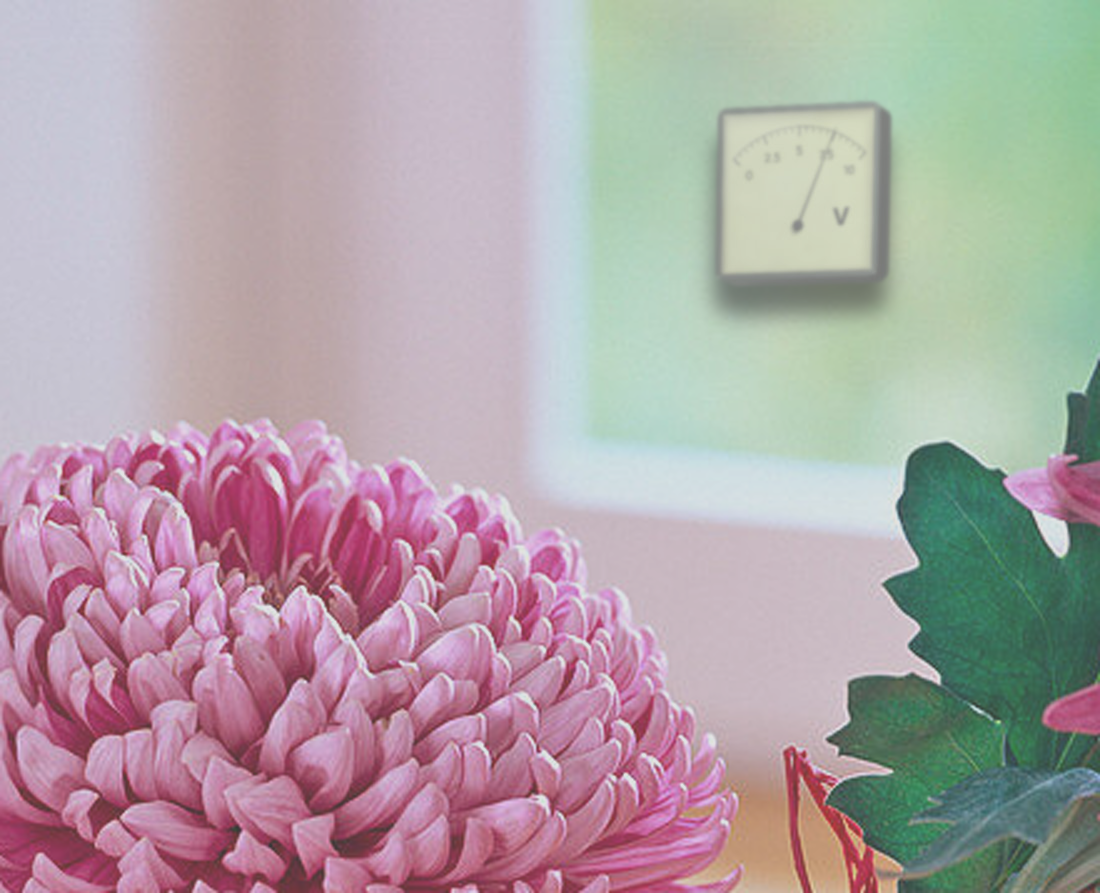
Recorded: 7.5
